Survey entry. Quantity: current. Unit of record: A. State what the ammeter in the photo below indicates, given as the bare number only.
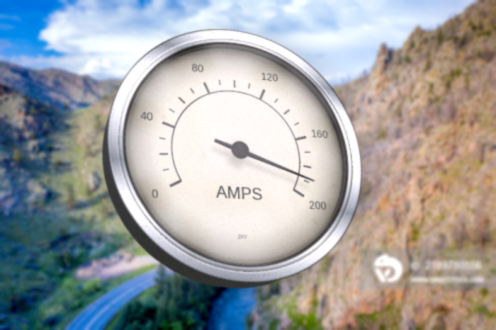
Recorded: 190
